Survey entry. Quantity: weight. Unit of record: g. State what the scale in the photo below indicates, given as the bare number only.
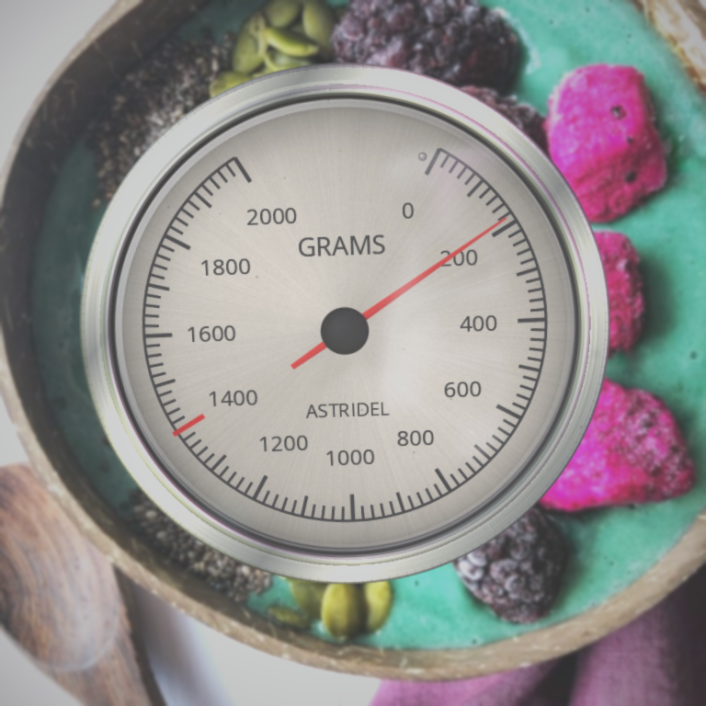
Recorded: 180
